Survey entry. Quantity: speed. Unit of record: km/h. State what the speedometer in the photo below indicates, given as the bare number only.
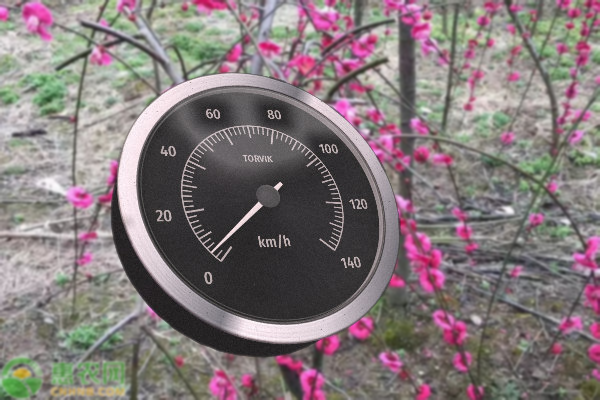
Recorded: 4
